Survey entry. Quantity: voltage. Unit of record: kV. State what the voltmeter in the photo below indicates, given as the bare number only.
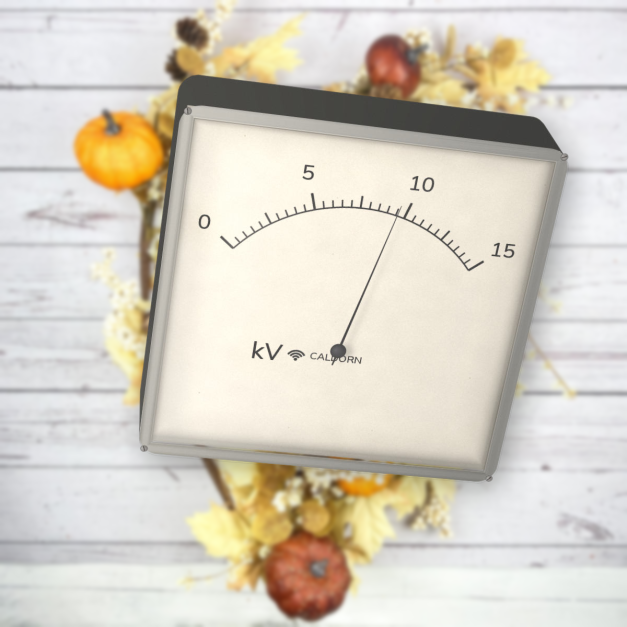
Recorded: 9.5
